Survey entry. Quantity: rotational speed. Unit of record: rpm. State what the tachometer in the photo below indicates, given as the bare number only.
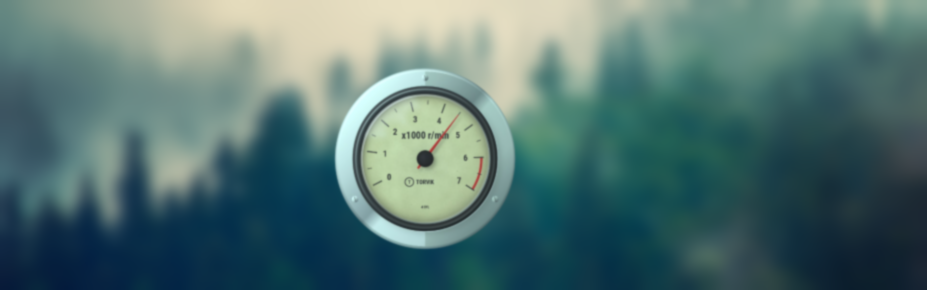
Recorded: 4500
